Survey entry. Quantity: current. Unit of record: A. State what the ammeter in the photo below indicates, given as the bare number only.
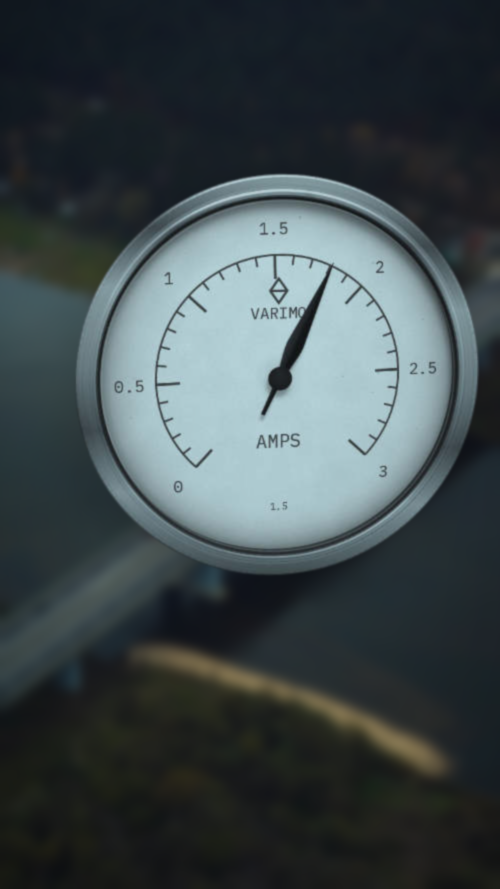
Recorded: 1.8
